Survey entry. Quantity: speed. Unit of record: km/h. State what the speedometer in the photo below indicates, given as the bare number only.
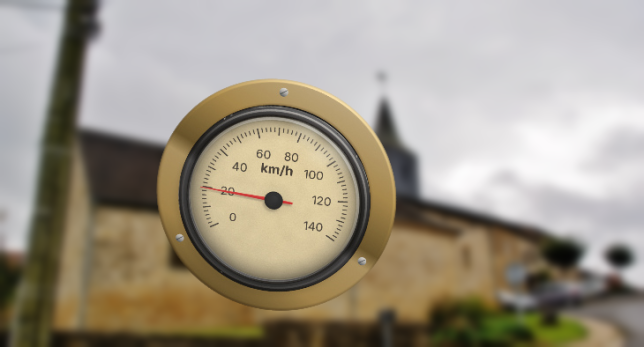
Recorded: 20
